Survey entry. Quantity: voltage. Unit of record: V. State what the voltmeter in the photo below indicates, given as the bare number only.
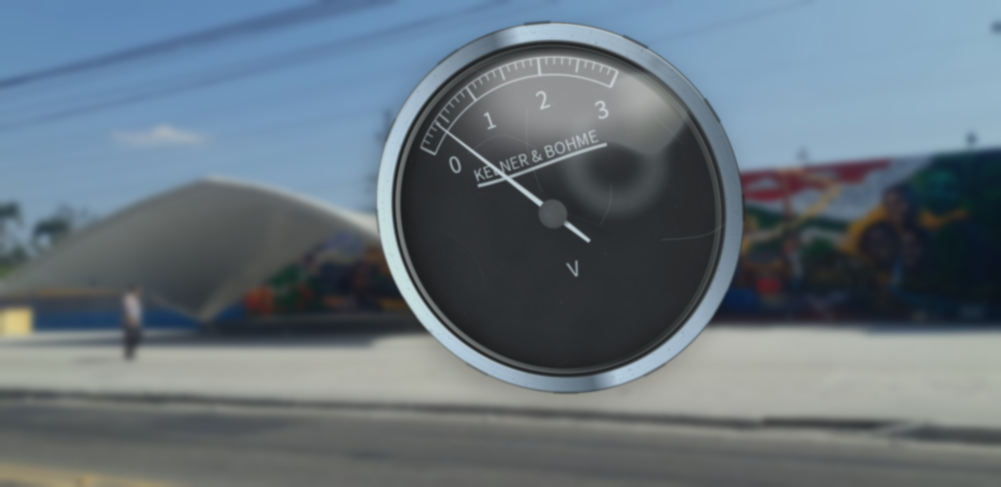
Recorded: 0.4
